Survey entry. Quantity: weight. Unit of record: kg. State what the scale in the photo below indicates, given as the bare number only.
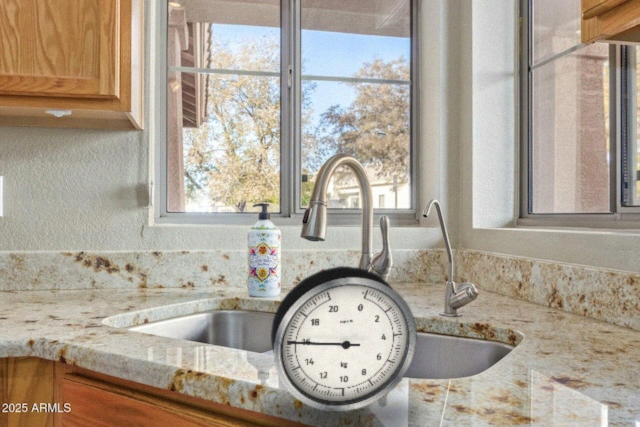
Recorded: 16
